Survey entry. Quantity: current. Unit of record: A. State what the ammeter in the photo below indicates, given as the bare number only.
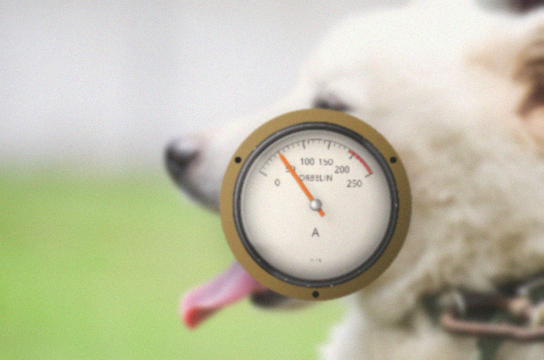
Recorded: 50
